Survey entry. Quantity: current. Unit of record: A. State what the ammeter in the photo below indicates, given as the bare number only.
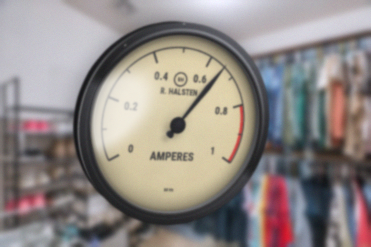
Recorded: 0.65
